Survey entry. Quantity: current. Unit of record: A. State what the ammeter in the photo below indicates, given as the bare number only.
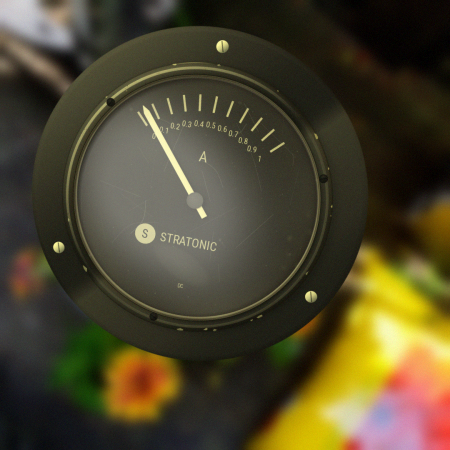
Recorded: 0.05
